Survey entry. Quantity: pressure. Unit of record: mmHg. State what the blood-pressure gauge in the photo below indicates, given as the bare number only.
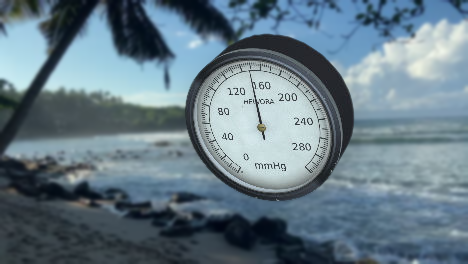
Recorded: 150
